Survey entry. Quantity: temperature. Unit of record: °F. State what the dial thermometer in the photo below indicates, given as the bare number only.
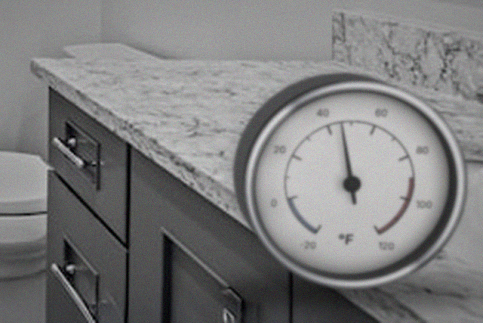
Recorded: 45
